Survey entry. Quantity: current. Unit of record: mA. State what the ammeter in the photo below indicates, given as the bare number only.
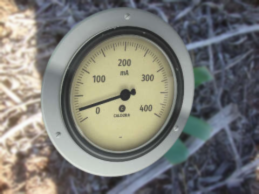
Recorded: 25
